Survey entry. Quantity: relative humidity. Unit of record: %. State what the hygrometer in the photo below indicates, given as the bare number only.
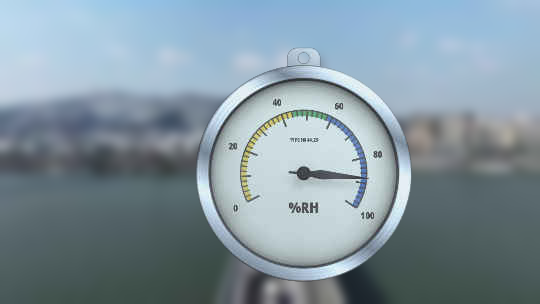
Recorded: 88
